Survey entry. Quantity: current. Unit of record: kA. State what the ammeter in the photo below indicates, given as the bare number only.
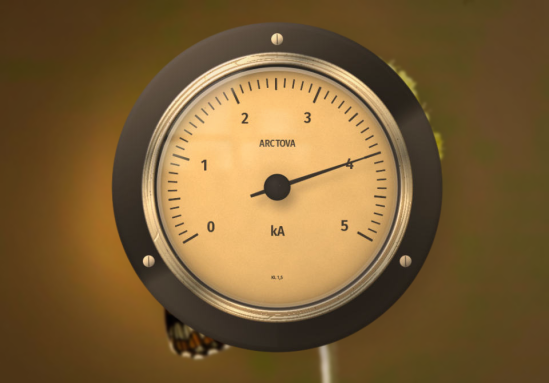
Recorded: 4
